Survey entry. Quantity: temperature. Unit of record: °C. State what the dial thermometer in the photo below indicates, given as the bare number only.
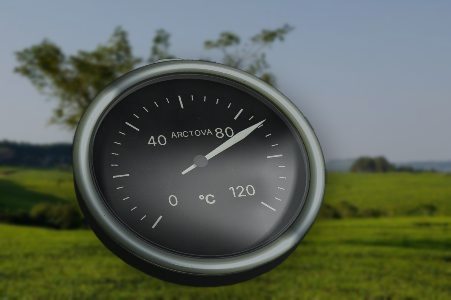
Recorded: 88
